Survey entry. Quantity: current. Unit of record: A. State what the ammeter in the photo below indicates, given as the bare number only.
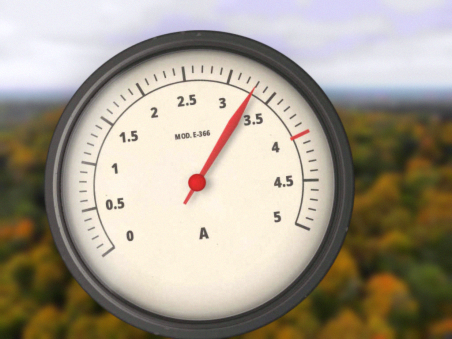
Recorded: 3.3
